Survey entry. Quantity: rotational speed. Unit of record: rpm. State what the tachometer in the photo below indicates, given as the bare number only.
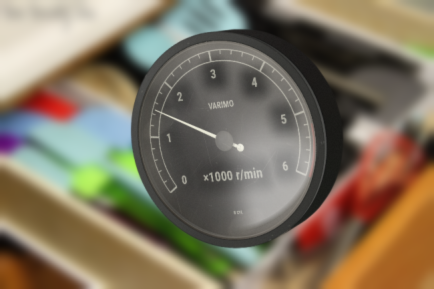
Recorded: 1500
